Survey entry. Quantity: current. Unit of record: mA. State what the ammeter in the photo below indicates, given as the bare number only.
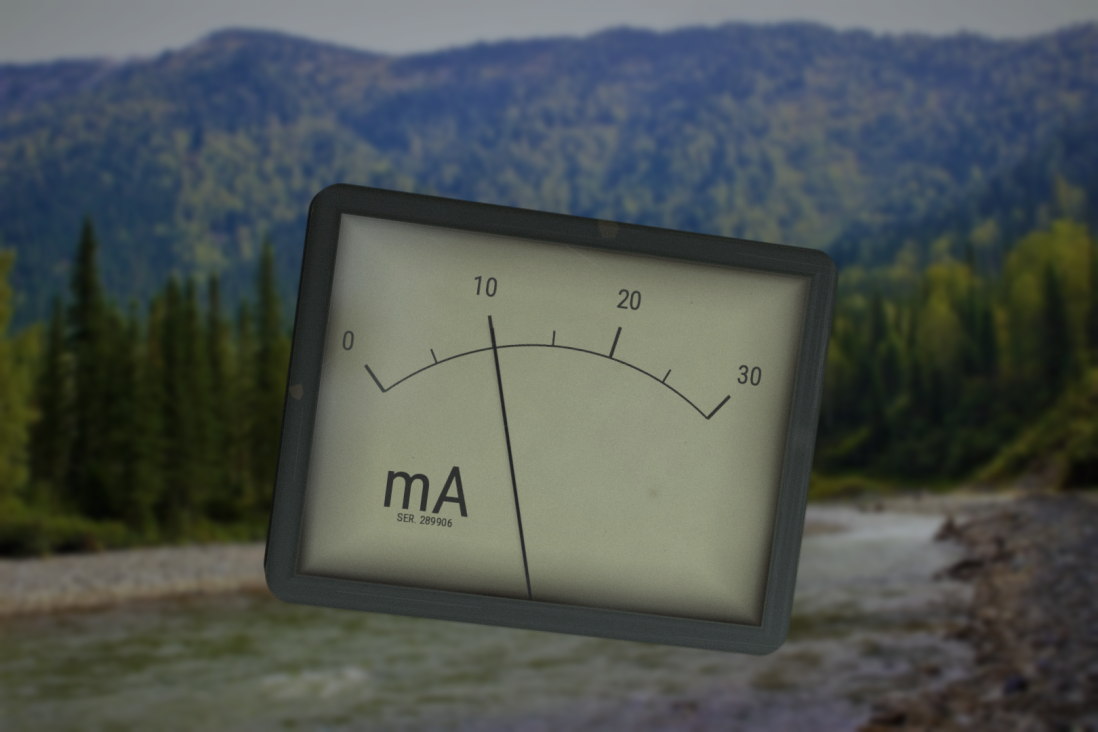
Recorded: 10
